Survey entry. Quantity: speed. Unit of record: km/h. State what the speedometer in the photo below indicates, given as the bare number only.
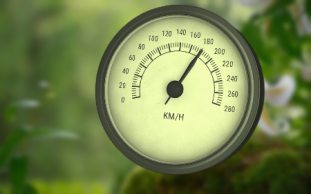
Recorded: 180
